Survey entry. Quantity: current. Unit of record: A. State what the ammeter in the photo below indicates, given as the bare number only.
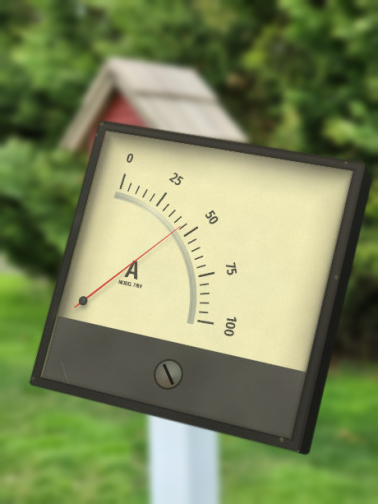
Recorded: 45
